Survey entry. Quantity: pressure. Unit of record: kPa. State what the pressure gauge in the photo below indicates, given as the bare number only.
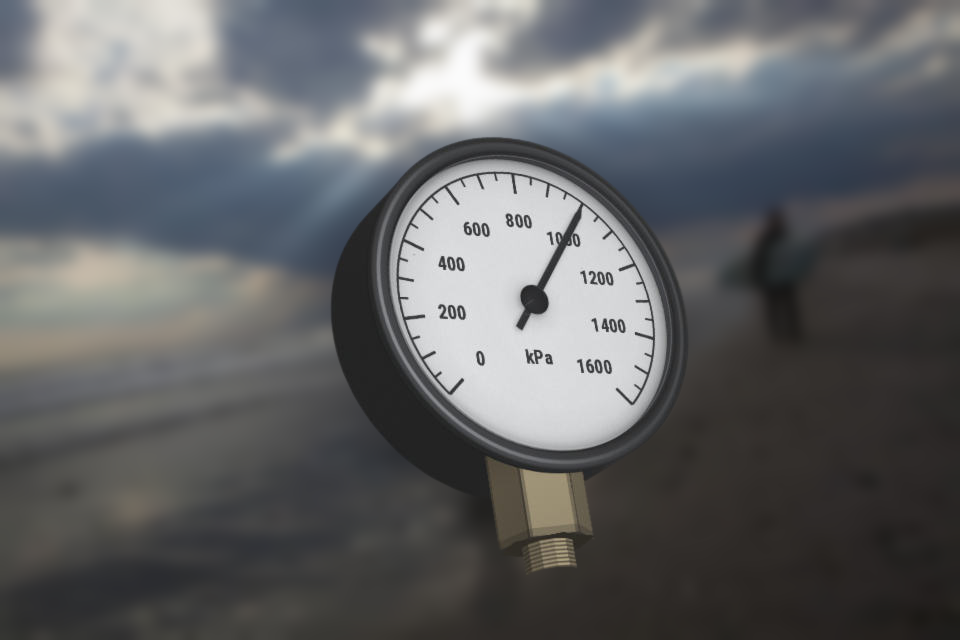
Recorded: 1000
